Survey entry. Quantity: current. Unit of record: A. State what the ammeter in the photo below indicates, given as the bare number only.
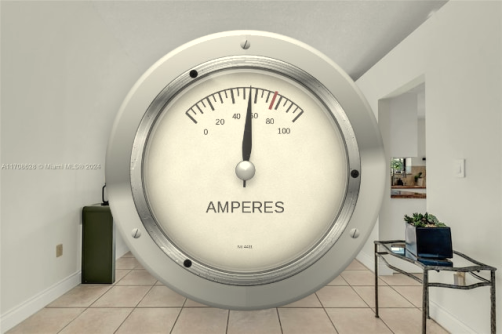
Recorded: 55
